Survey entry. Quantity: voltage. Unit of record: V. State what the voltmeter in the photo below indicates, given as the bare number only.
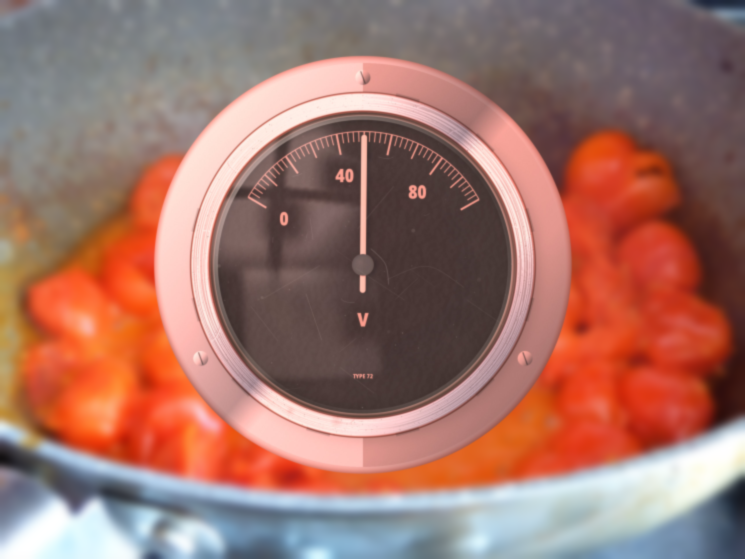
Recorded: 50
